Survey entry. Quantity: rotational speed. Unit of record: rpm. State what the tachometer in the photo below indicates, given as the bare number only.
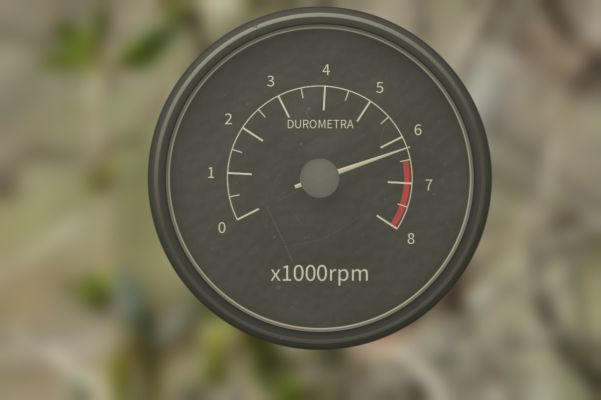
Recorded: 6250
